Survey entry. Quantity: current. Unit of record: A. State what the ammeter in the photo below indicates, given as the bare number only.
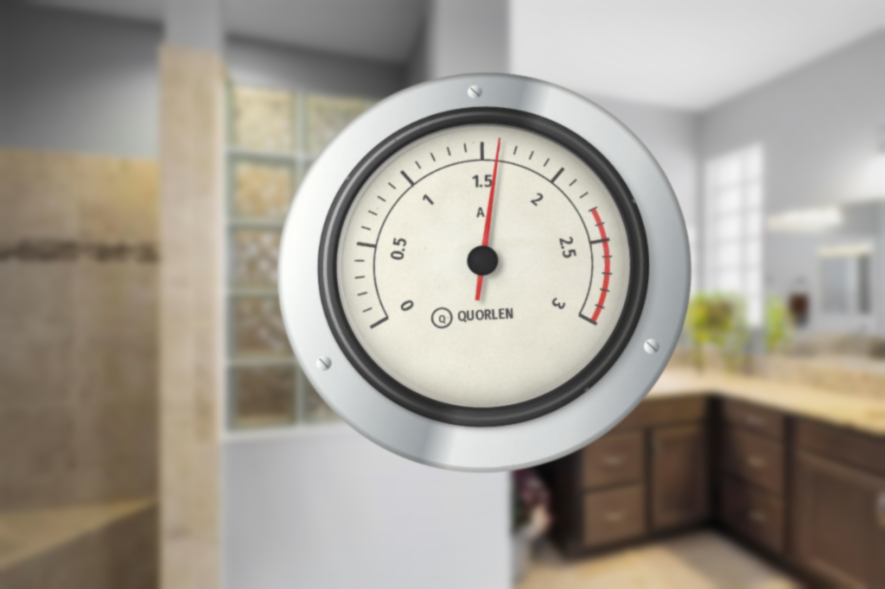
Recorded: 1.6
